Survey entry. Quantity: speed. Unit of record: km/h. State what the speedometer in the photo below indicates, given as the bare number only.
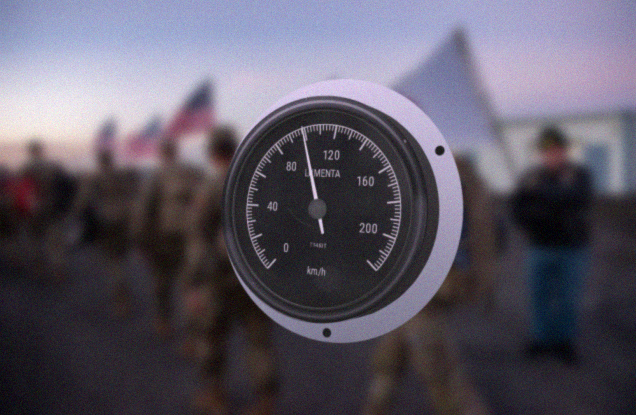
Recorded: 100
